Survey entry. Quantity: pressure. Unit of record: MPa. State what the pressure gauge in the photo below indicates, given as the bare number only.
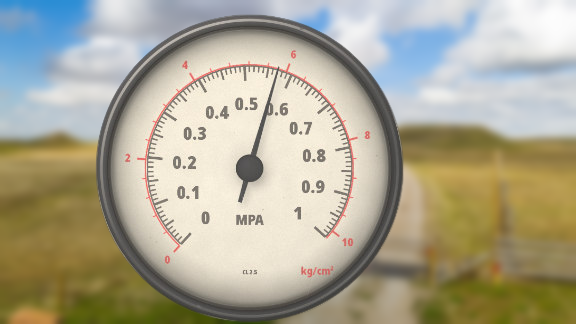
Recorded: 0.57
